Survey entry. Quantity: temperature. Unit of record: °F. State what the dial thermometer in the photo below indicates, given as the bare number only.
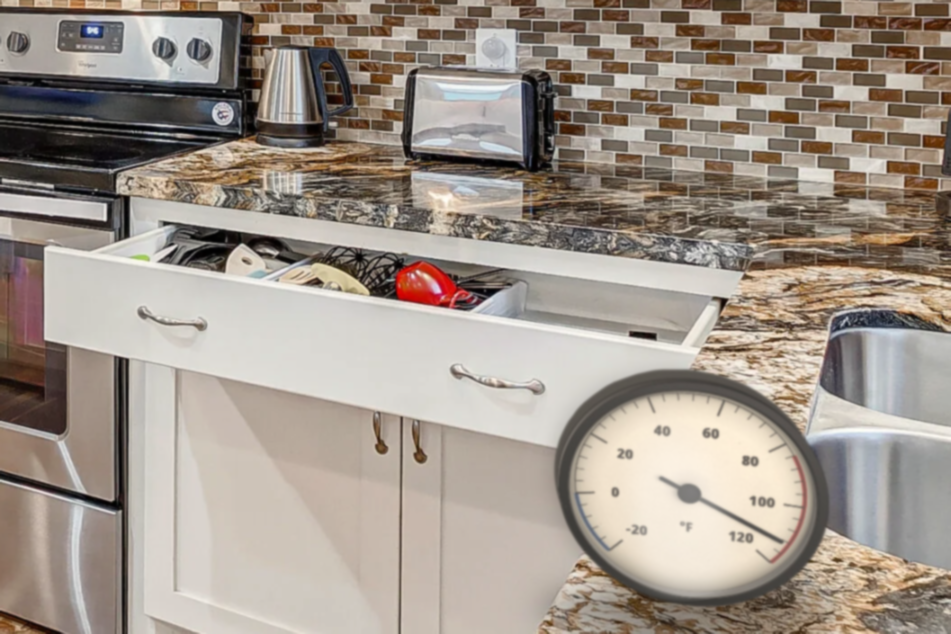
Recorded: 112
